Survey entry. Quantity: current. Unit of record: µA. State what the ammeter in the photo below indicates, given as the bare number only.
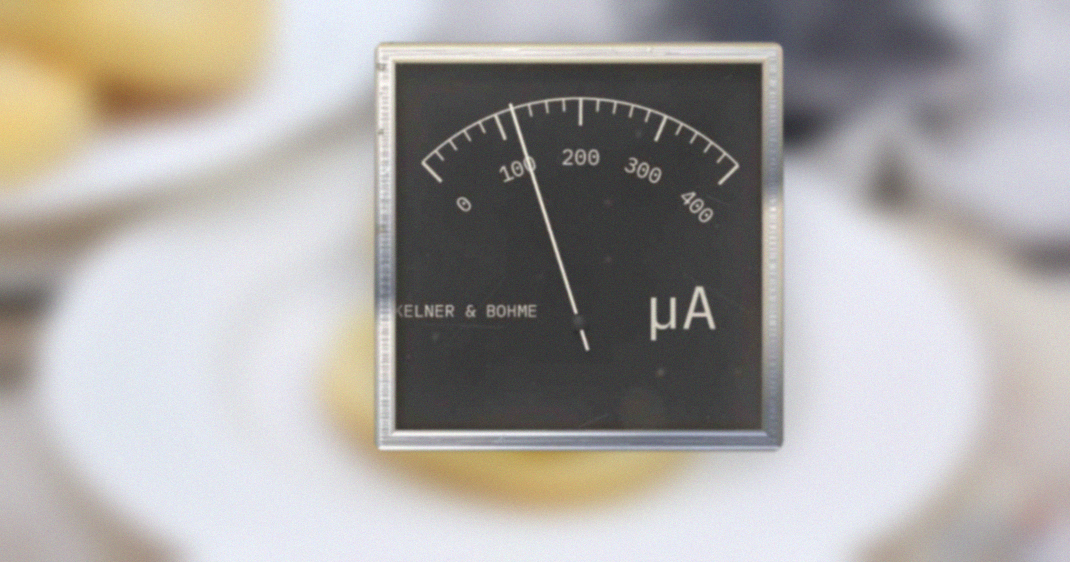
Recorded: 120
